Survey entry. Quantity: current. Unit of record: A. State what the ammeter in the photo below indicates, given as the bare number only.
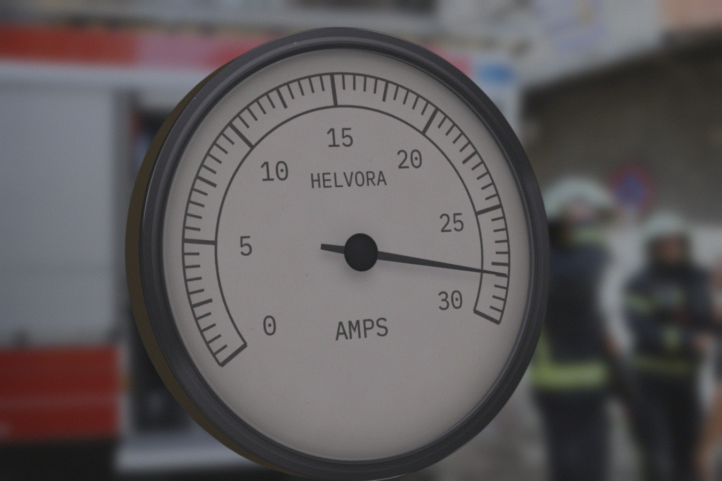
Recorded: 28
